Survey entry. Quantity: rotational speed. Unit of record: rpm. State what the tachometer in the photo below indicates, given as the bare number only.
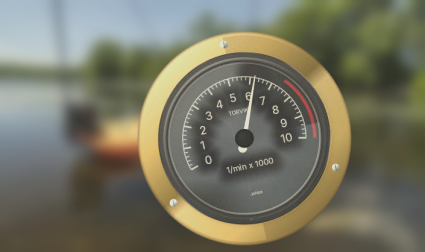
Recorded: 6200
